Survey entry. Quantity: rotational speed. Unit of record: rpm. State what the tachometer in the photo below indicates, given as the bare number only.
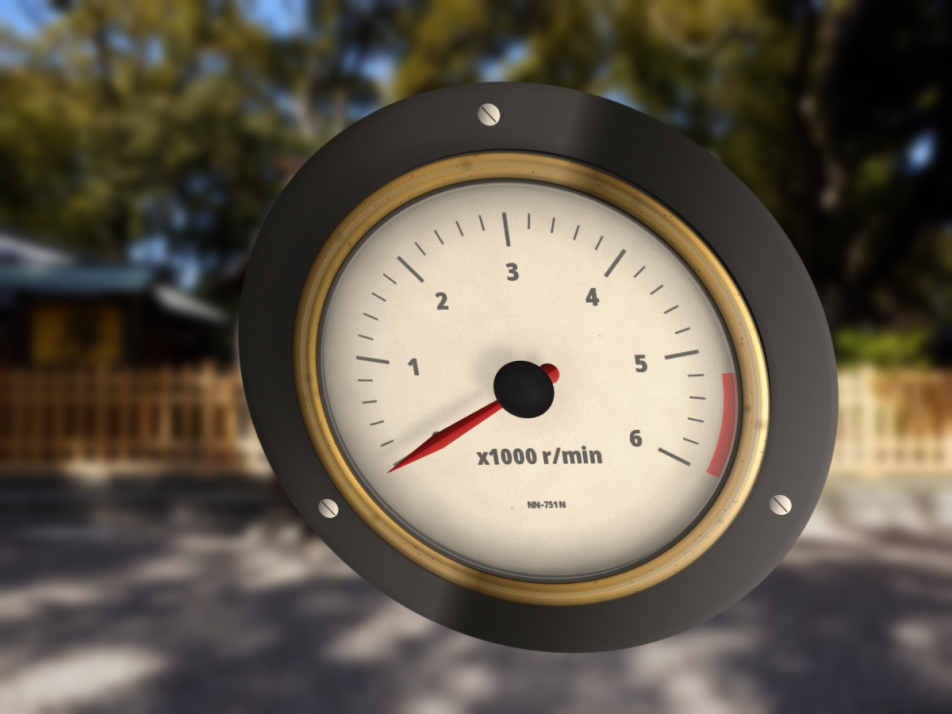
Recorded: 0
